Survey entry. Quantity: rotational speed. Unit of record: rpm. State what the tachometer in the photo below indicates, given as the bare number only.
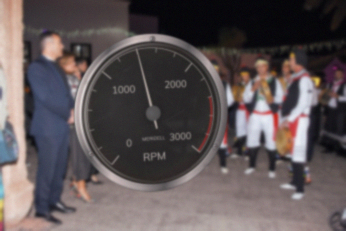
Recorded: 1400
